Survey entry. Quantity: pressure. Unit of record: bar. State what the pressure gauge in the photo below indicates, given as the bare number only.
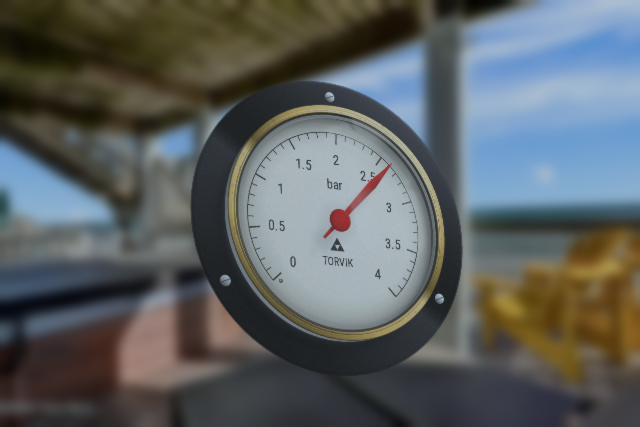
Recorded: 2.6
